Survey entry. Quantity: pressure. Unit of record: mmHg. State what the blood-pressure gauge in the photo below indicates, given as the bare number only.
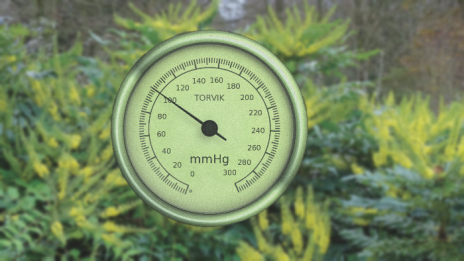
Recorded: 100
